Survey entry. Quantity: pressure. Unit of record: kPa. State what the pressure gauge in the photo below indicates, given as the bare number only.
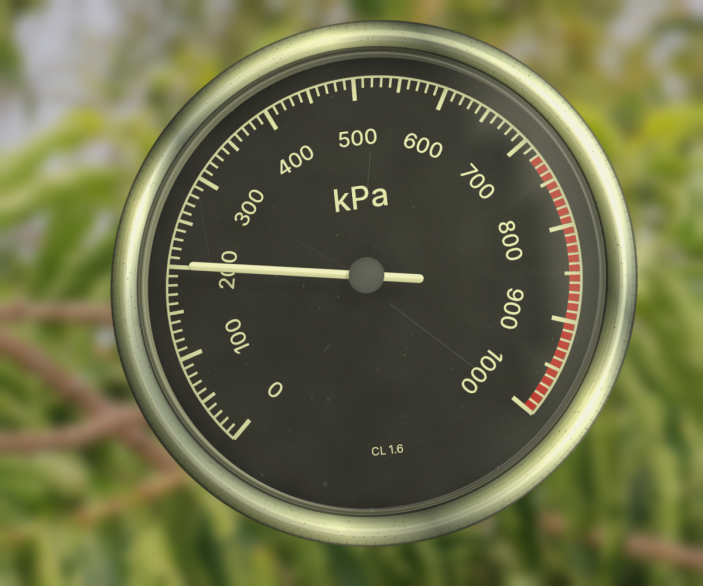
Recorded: 200
